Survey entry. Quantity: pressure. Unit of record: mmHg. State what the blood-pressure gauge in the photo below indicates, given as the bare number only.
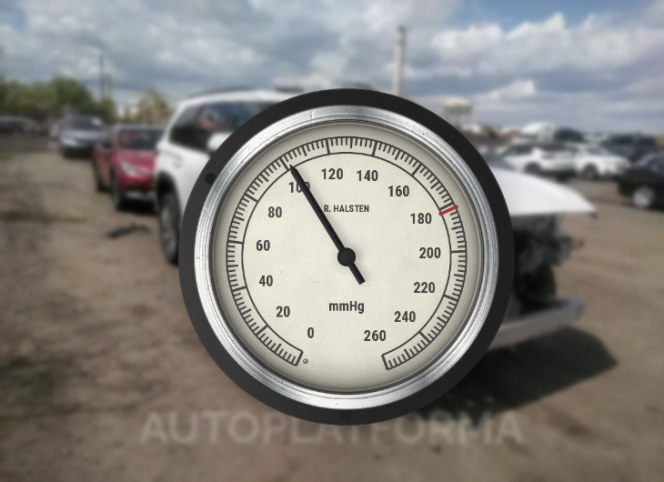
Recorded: 102
